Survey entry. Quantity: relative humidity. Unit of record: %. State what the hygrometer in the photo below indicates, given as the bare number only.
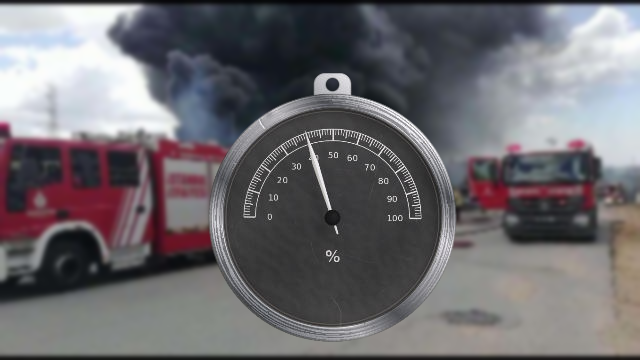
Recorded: 40
